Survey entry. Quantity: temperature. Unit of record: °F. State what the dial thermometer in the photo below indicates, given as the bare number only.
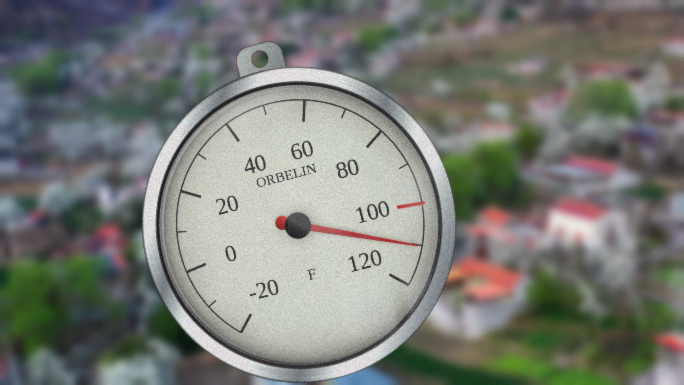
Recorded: 110
